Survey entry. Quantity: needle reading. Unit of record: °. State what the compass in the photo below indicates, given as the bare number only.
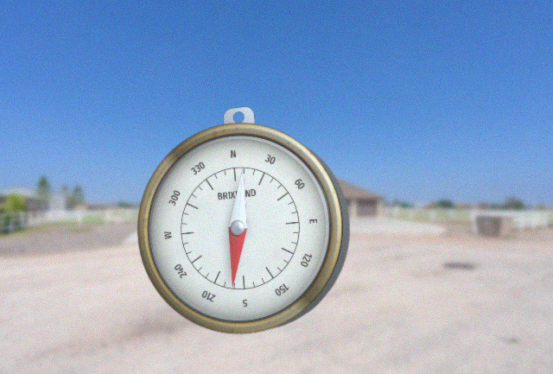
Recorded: 190
